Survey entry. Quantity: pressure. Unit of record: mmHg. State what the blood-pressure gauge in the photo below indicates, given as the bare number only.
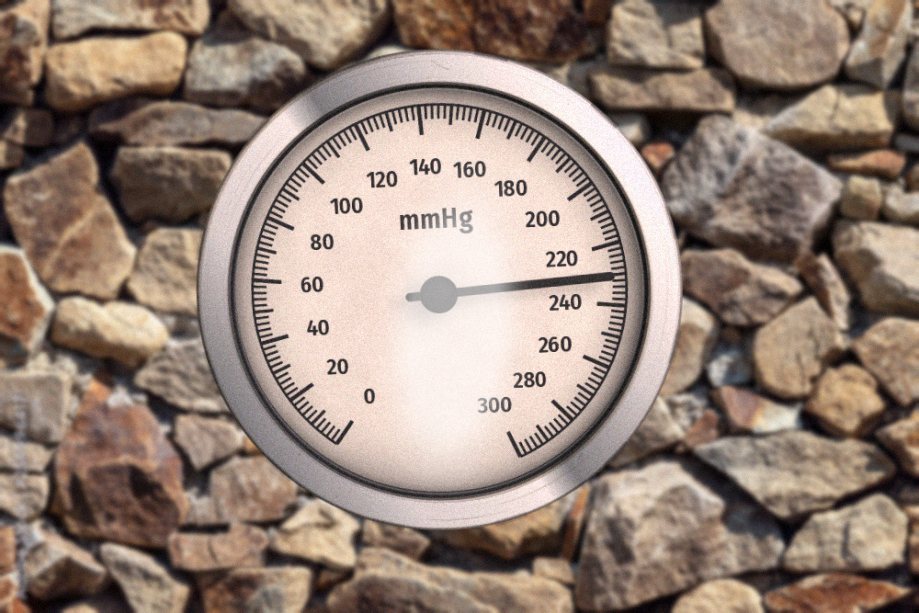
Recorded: 230
